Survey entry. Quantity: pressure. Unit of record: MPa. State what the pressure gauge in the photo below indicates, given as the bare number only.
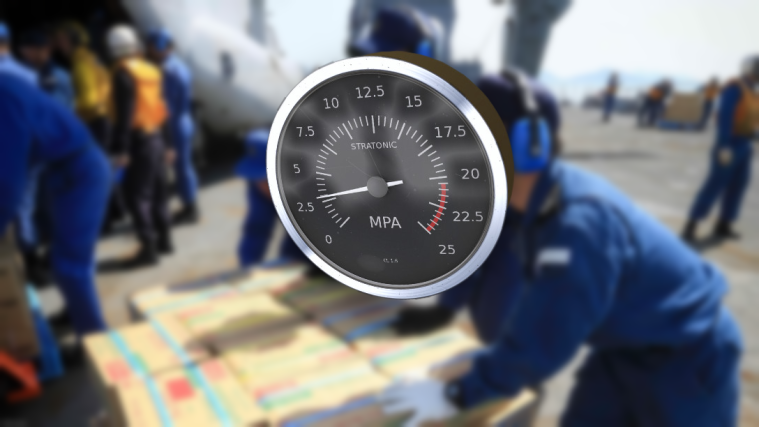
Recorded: 3
